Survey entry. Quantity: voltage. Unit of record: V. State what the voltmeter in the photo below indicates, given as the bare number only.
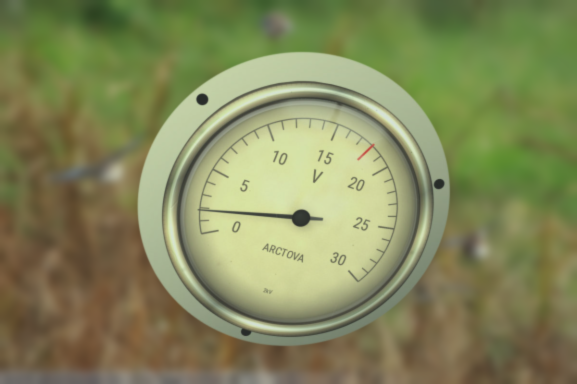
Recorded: 2
